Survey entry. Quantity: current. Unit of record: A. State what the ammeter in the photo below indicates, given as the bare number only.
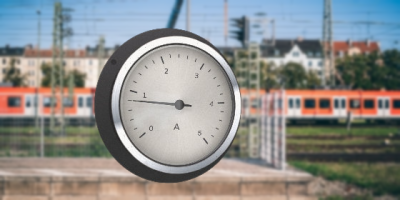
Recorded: 0.8
